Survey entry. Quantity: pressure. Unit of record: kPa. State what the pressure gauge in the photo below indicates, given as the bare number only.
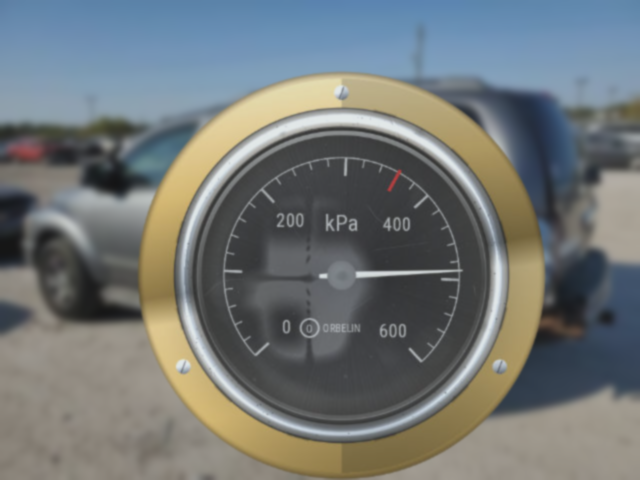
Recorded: 490
